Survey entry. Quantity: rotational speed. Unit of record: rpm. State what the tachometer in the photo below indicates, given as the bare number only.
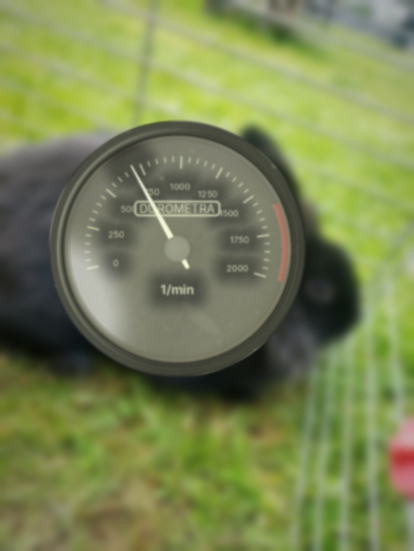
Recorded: 700
